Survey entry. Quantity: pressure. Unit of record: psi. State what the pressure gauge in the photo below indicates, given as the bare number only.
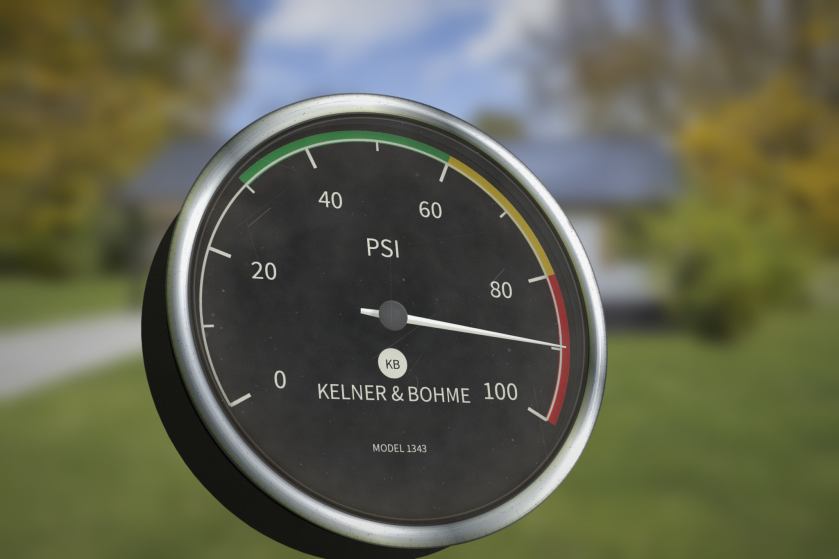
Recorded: 90
